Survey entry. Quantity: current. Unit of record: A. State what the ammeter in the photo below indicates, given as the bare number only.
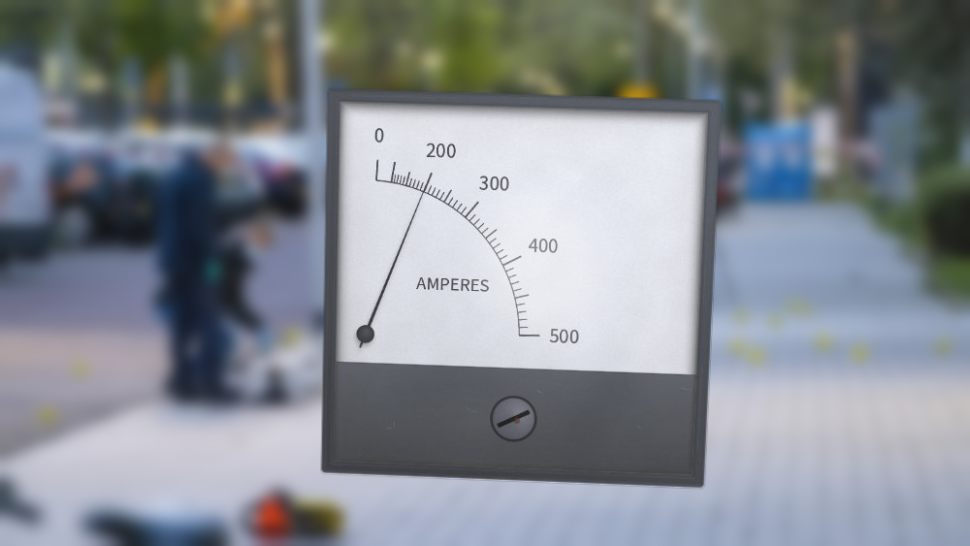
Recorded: 200
